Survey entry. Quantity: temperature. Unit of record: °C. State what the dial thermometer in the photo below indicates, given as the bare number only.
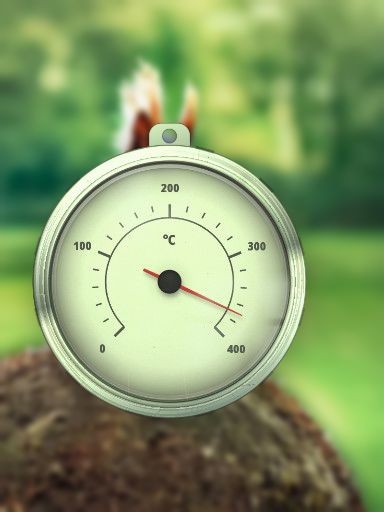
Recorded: 370
